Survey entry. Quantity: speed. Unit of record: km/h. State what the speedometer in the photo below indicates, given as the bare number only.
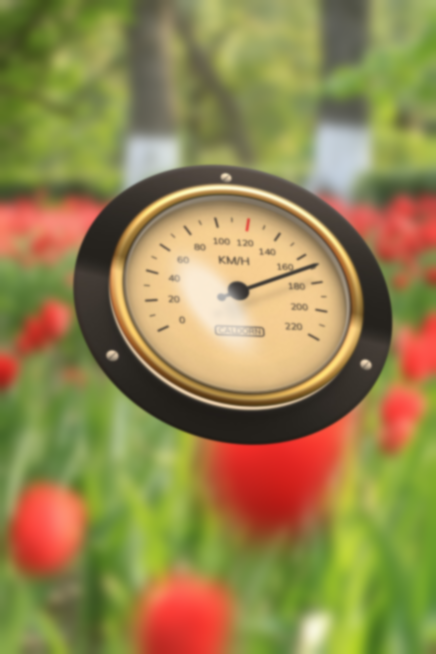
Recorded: 170
